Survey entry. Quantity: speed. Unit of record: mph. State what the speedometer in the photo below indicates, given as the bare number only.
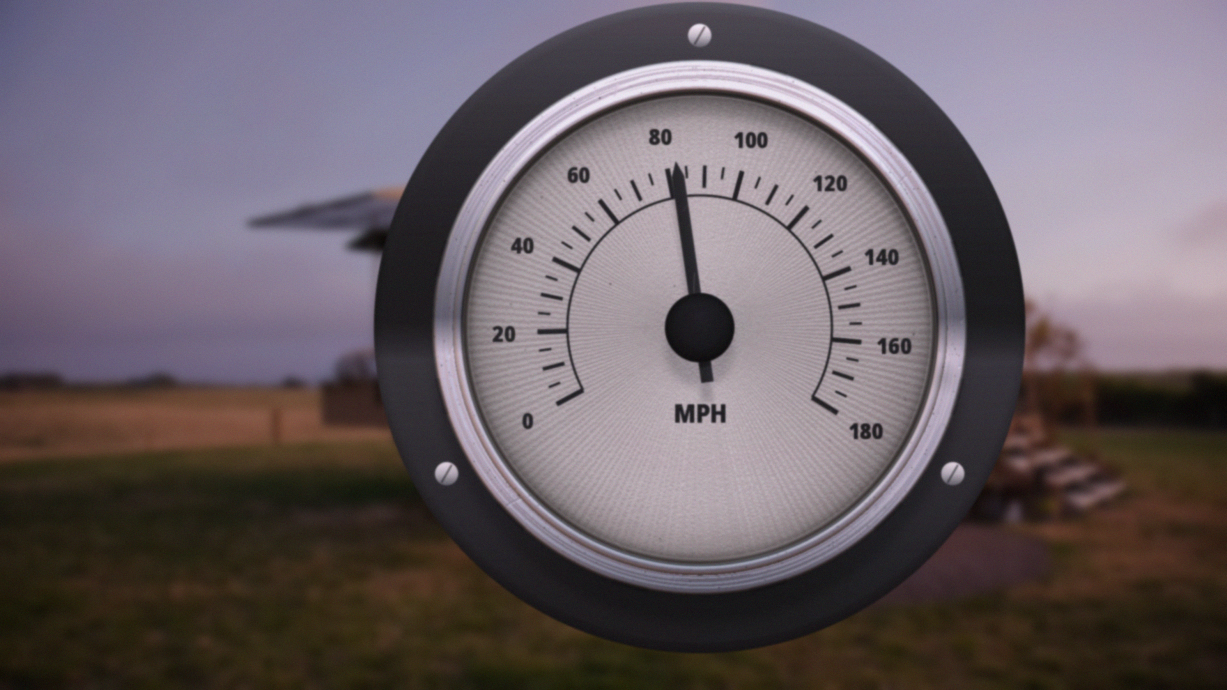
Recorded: 82.5
